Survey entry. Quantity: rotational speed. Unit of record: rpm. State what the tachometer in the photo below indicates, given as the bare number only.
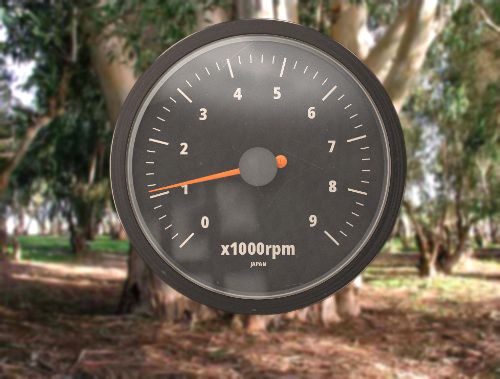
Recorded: 1100
